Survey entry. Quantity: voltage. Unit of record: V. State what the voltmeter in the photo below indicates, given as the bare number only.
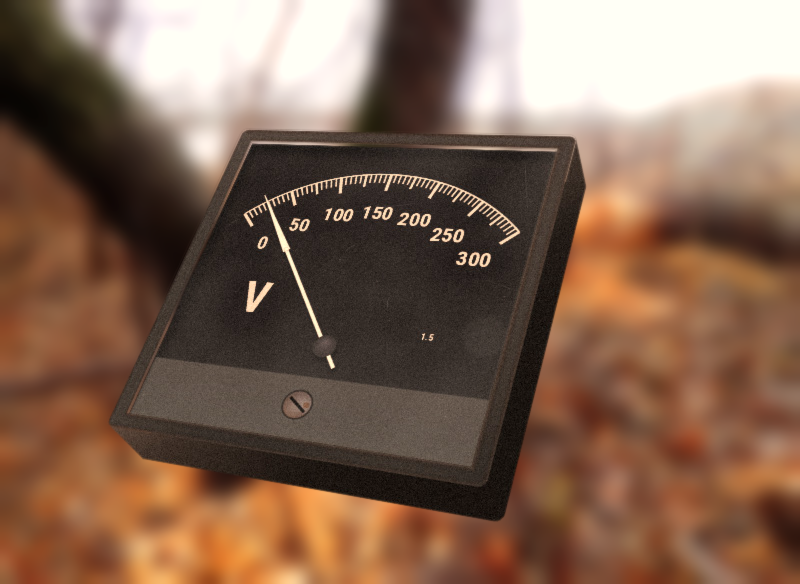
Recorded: 25
